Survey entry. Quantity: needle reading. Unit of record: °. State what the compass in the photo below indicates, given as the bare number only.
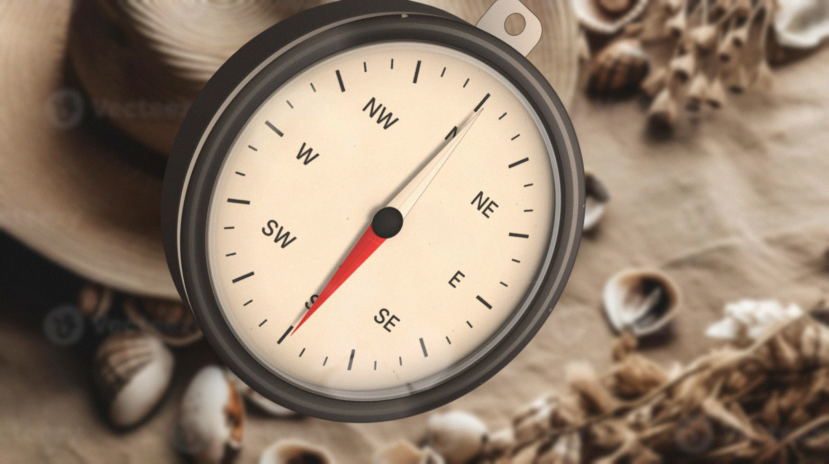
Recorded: 180
